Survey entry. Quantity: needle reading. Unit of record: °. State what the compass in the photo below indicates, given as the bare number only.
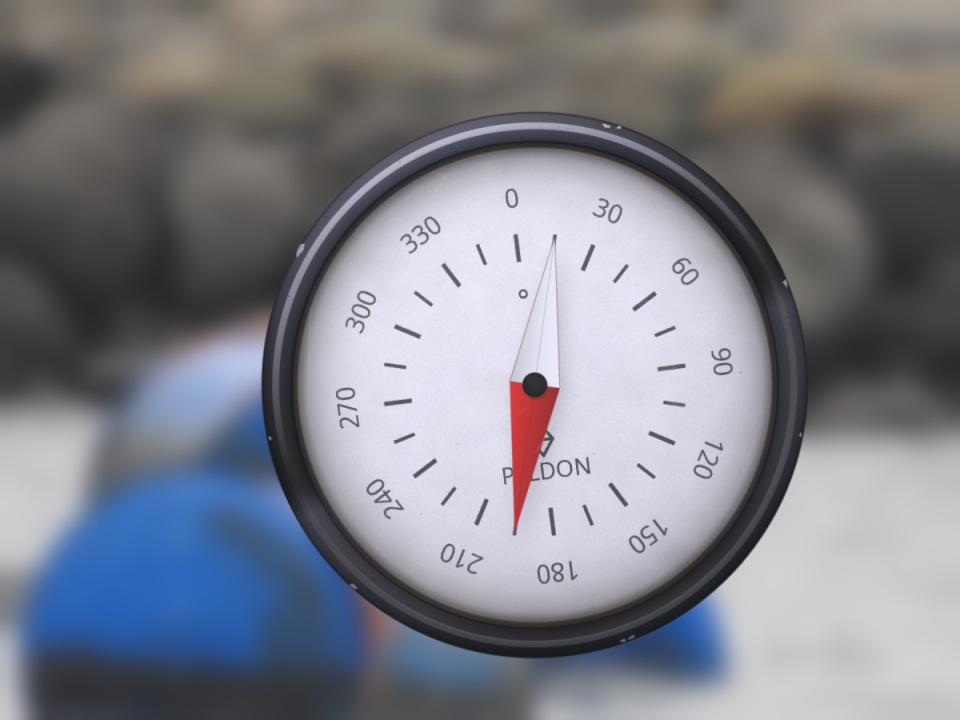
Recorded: 195
